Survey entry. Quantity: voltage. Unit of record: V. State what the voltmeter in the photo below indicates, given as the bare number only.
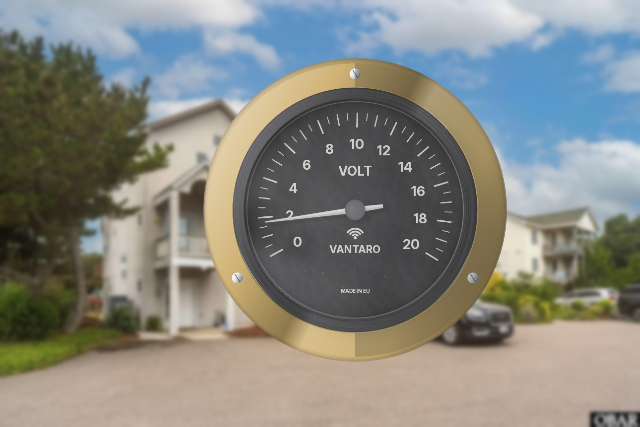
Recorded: 1.75
